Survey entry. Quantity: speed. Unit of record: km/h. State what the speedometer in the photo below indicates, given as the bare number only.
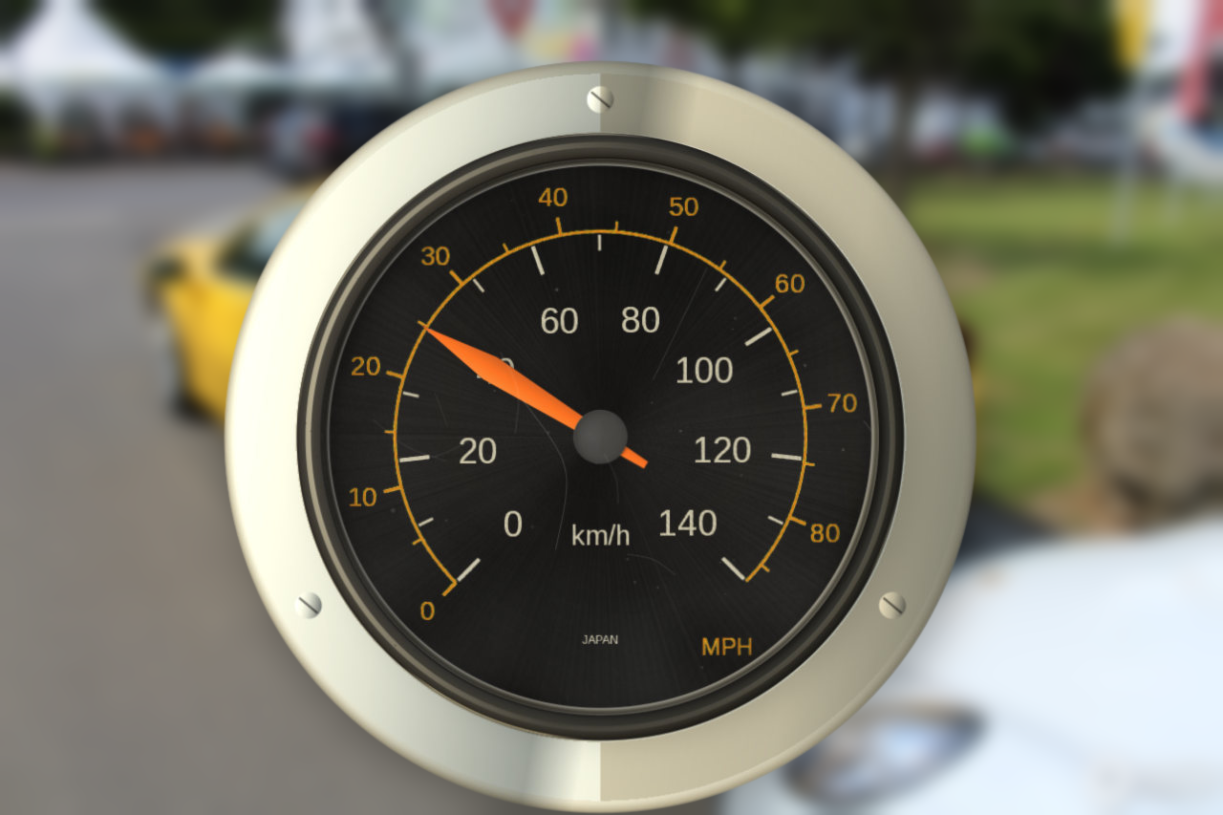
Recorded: 40
